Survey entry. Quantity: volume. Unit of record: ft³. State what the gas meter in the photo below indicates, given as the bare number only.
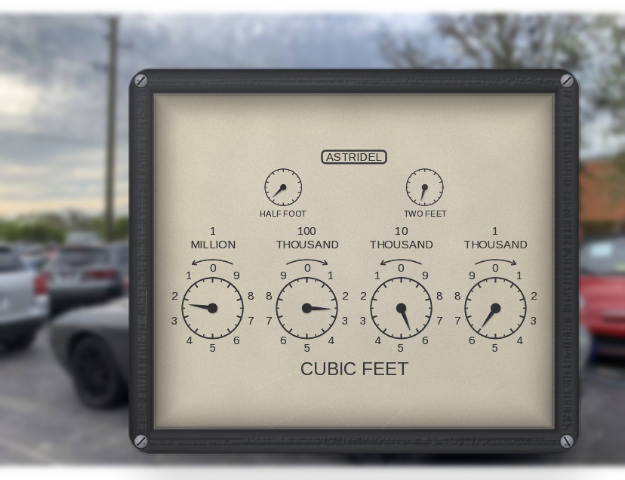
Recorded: 225600
